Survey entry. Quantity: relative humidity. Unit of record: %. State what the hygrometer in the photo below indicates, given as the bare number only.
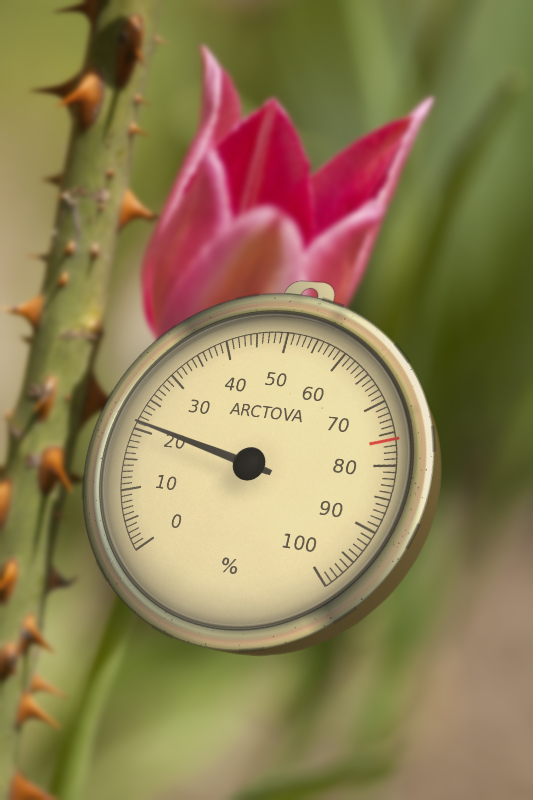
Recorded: 21
